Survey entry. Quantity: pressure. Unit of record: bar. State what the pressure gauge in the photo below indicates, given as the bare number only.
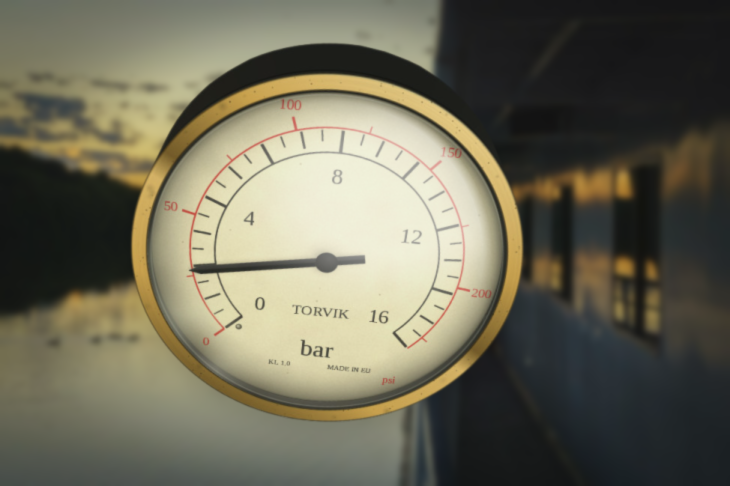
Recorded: 2
